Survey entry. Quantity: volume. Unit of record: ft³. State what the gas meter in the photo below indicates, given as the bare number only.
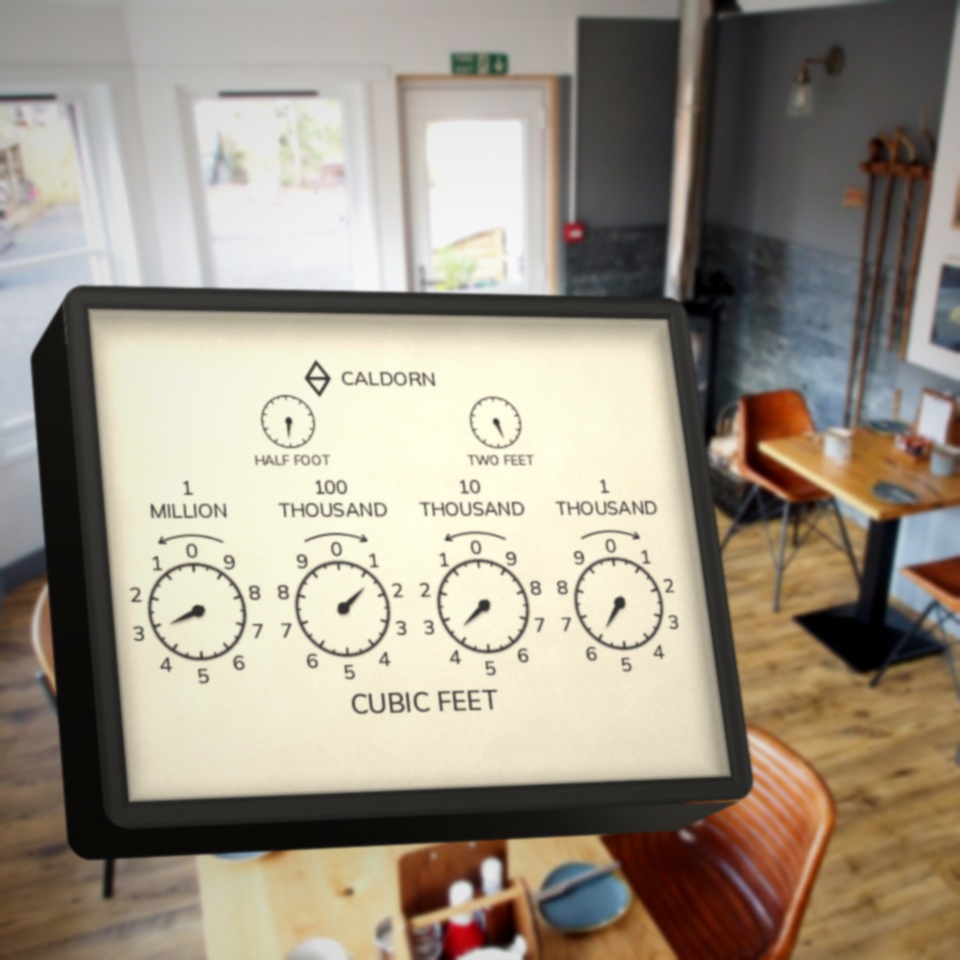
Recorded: 313600
